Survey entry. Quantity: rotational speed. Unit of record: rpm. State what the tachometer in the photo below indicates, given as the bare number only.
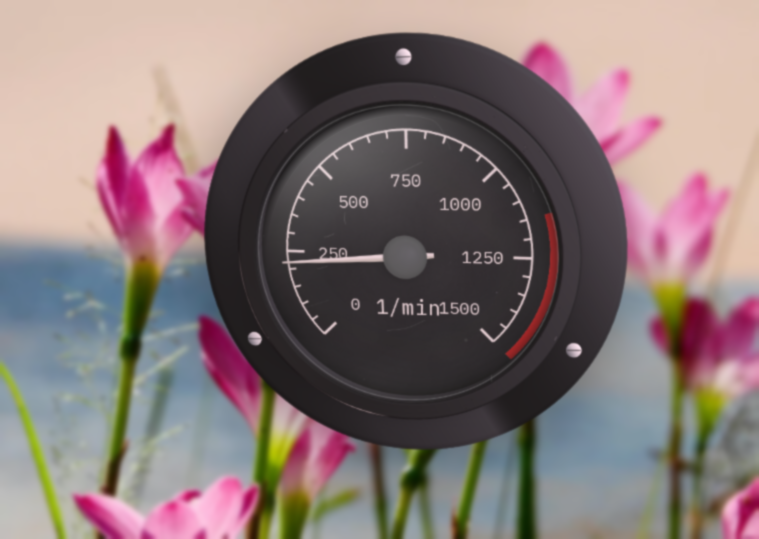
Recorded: 225
